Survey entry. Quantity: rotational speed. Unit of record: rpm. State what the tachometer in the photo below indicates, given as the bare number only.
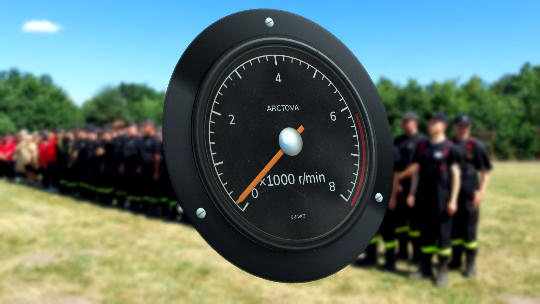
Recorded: 200
